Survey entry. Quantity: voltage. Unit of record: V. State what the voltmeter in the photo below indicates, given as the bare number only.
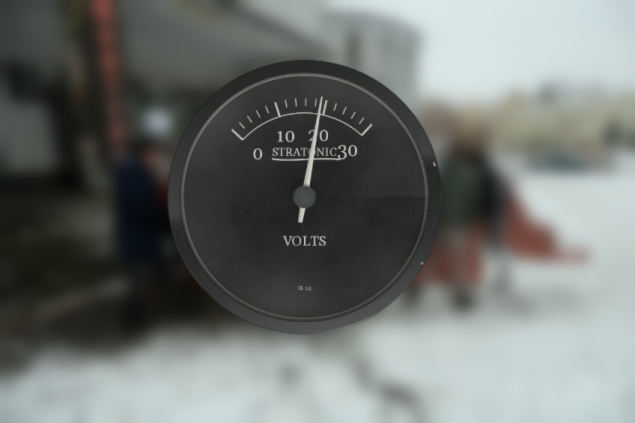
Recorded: 19
